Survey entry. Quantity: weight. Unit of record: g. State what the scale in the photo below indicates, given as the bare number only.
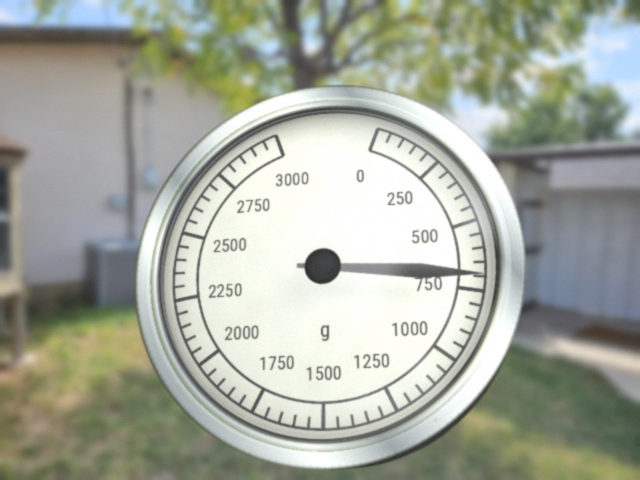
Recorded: 700
